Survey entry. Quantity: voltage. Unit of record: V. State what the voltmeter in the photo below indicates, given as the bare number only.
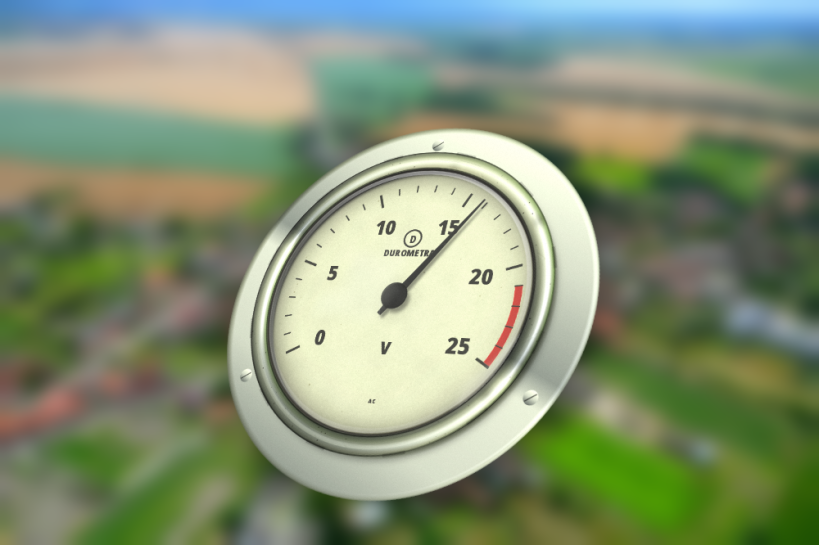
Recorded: 16
